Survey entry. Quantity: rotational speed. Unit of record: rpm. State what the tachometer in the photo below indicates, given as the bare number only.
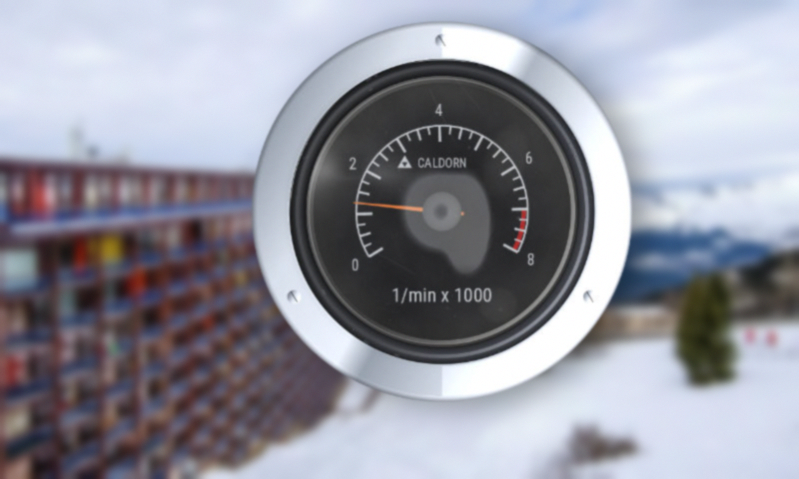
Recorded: 1250
